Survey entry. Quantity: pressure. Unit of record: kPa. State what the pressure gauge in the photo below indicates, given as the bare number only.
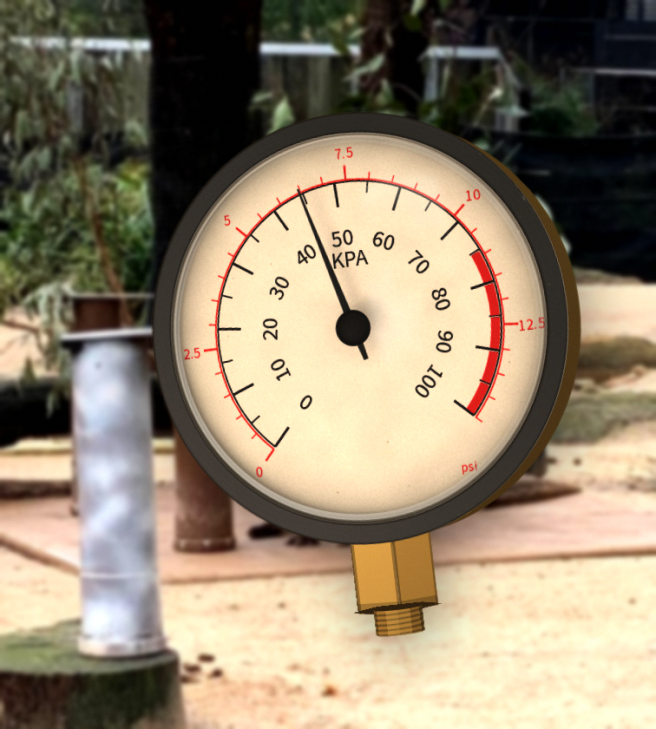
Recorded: 45
